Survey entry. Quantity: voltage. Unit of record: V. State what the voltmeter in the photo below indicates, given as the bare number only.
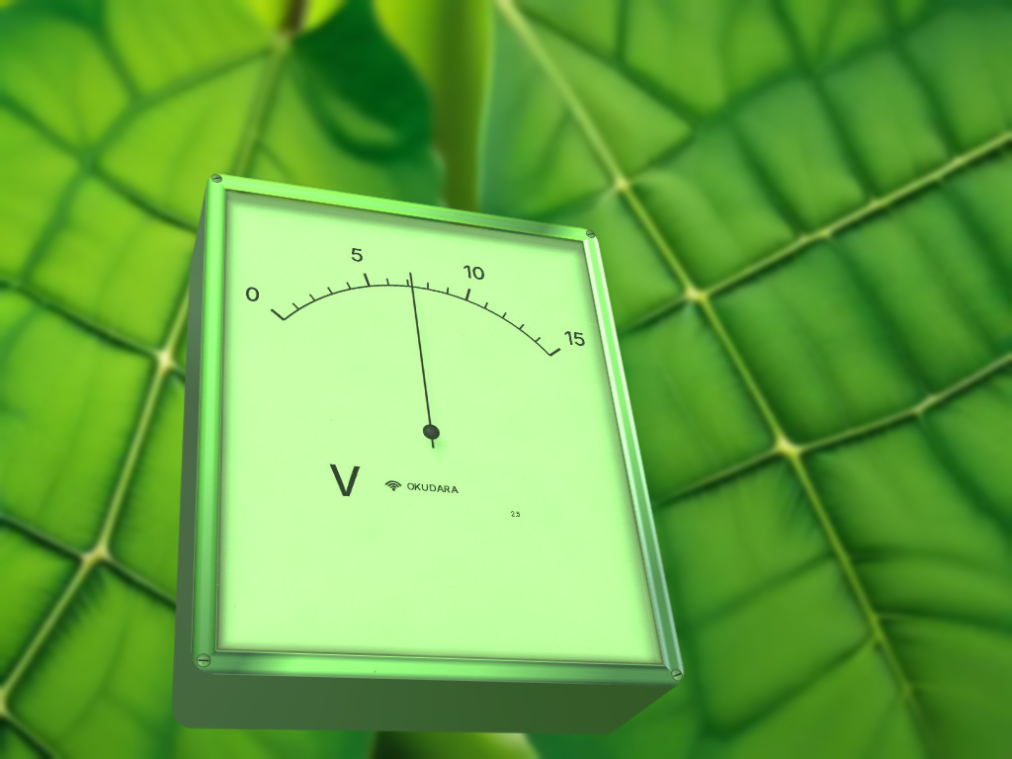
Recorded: 7
